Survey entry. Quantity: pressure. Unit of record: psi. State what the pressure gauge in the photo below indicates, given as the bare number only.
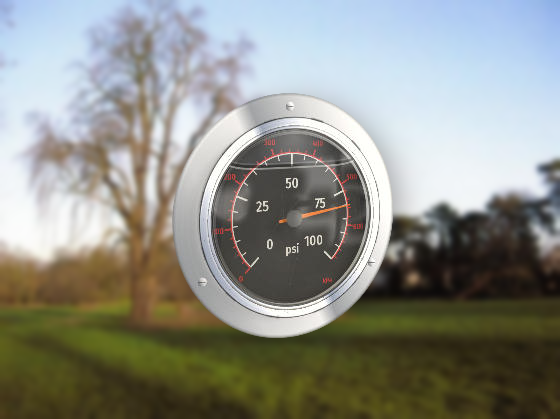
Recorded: 80
